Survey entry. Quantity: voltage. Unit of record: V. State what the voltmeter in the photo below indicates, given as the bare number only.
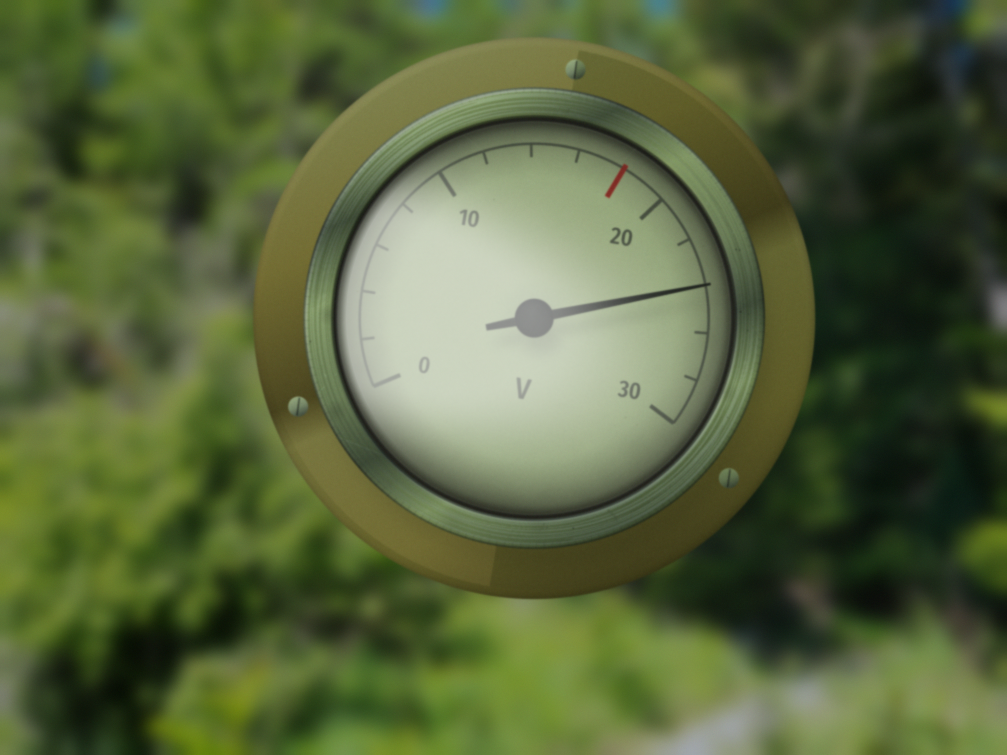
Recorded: 24
